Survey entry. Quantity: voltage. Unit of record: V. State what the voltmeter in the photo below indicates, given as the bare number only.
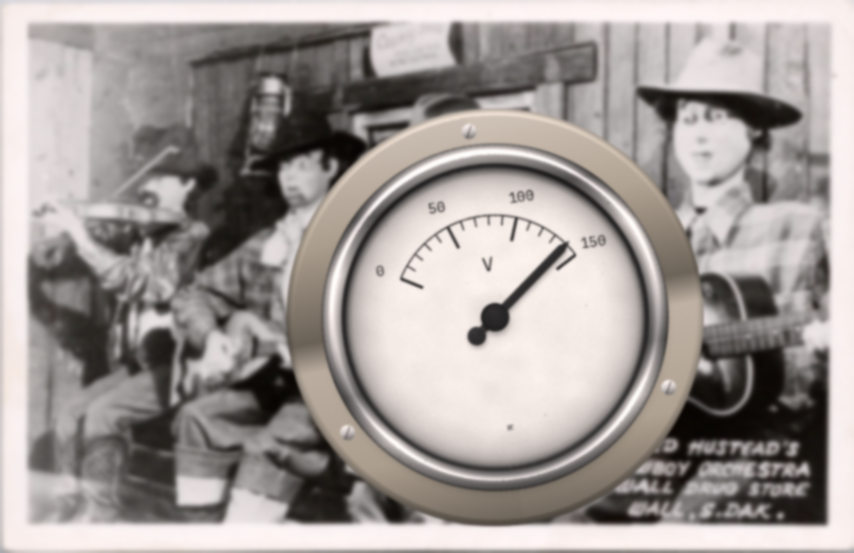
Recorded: 140
